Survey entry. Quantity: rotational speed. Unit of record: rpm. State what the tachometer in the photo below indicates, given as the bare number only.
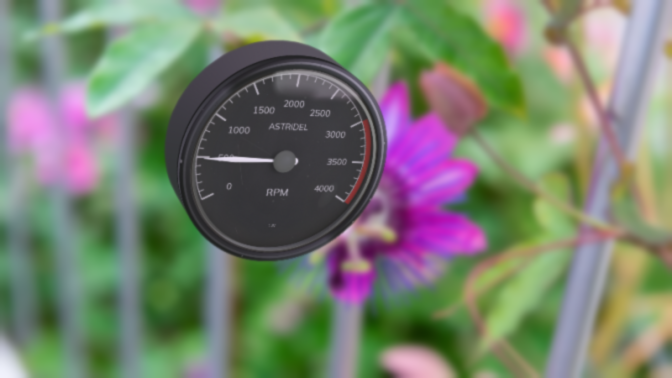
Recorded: 500
